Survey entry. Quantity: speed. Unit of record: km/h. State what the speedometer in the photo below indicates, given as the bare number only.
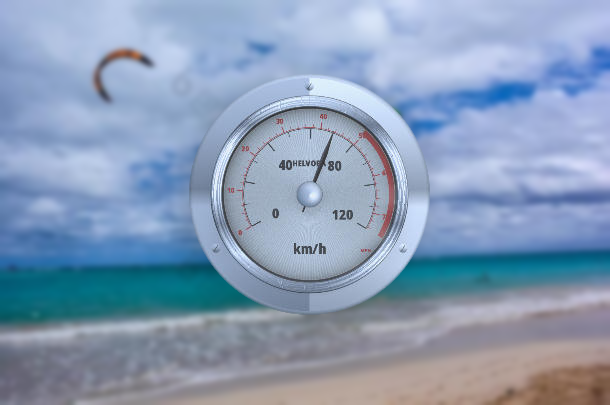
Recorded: 70
